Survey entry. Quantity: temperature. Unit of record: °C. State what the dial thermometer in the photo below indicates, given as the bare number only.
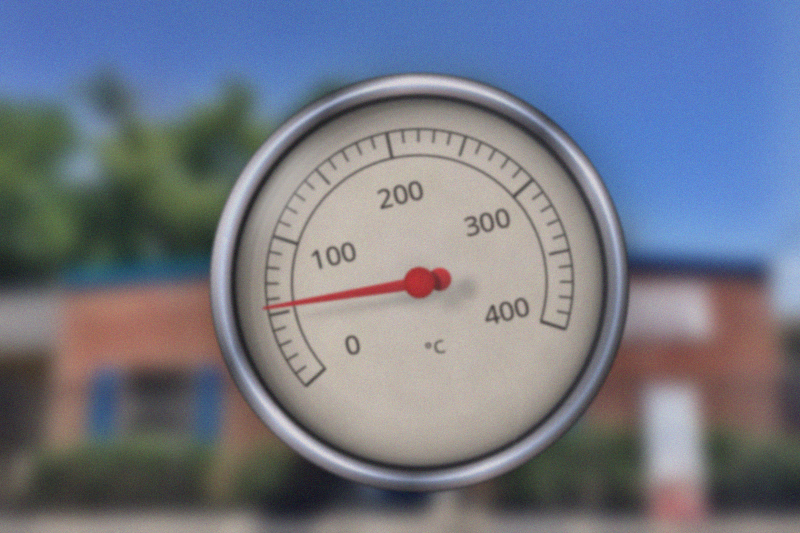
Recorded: 55
